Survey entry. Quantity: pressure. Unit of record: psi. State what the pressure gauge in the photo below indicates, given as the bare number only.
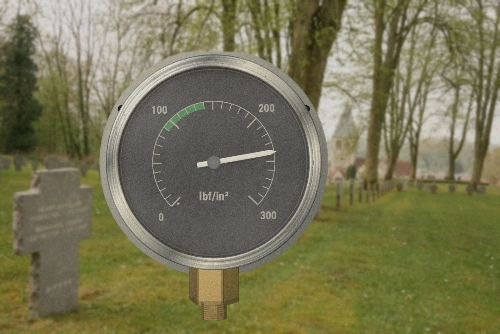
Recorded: 240
